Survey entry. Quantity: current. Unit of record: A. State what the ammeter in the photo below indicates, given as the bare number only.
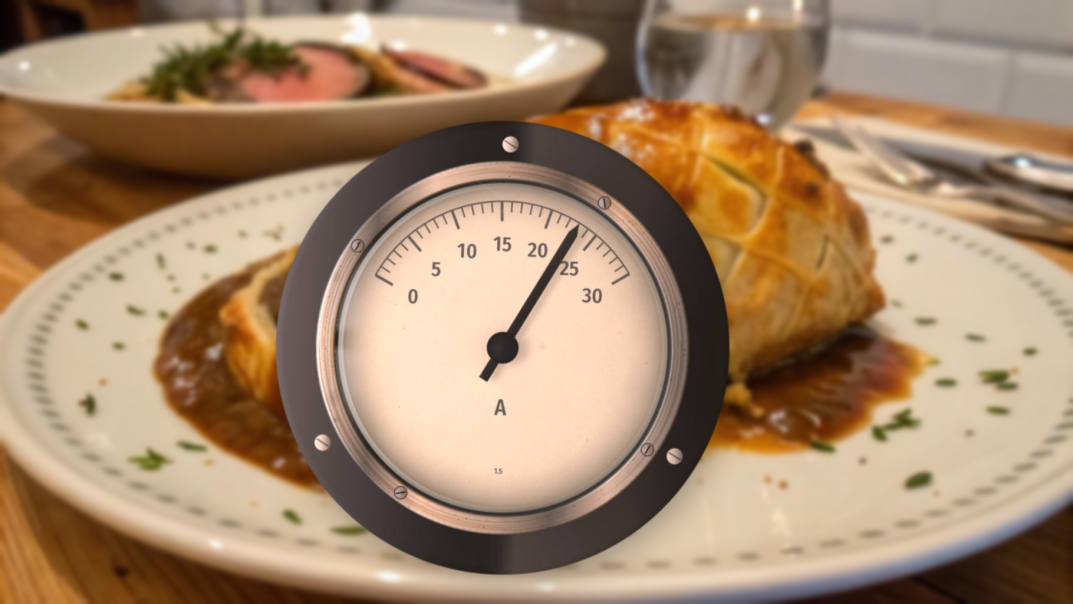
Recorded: 23
